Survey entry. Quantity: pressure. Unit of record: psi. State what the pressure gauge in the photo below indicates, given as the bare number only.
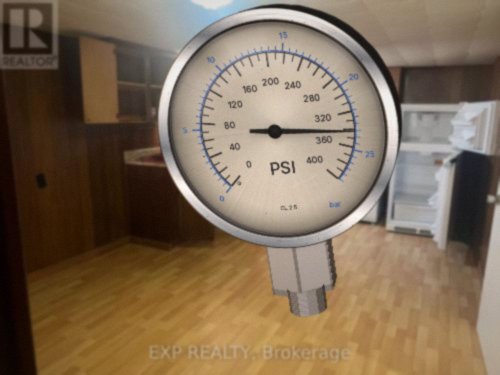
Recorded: 340
